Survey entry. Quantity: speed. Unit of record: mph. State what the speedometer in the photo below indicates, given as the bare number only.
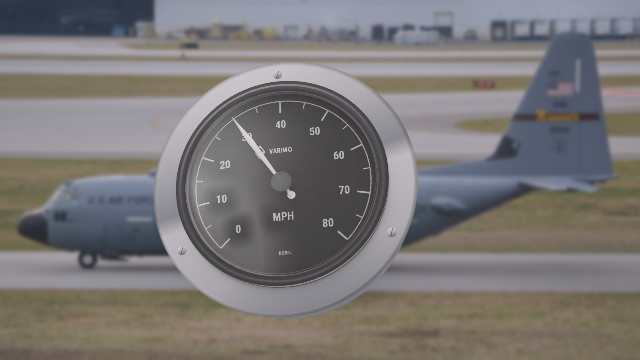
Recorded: 30
